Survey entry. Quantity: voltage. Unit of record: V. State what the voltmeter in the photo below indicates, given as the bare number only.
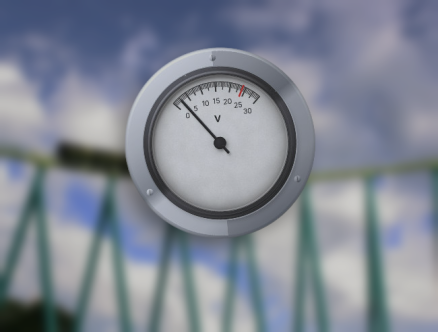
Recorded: 2.5
